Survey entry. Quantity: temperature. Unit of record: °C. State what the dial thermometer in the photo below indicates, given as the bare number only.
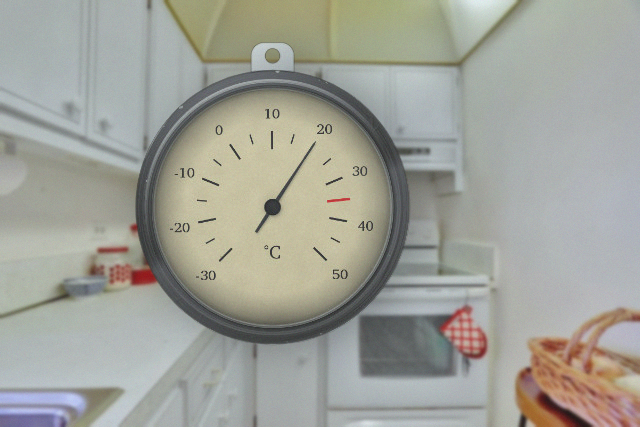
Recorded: 20
